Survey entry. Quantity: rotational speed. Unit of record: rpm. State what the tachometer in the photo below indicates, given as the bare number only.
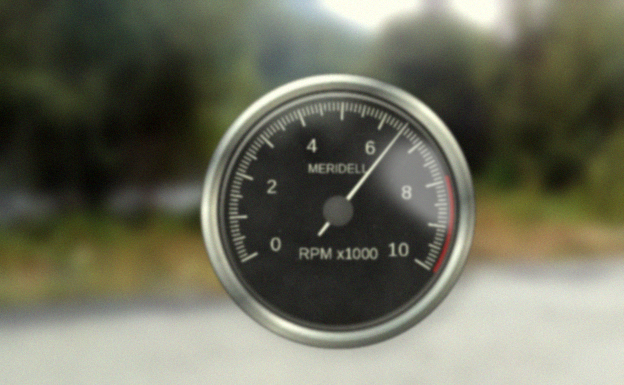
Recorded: 6500
